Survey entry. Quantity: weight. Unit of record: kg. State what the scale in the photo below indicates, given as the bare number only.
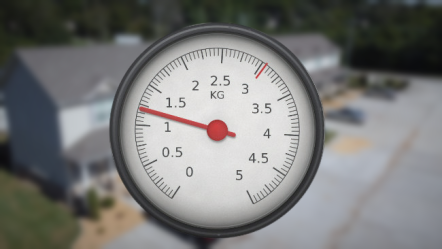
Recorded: 1.2
